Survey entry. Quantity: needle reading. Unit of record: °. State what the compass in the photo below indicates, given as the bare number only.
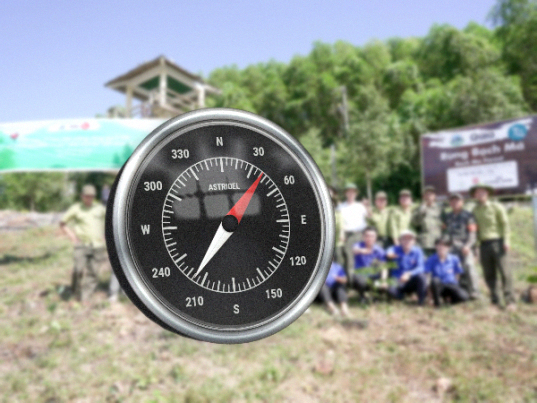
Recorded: 40
